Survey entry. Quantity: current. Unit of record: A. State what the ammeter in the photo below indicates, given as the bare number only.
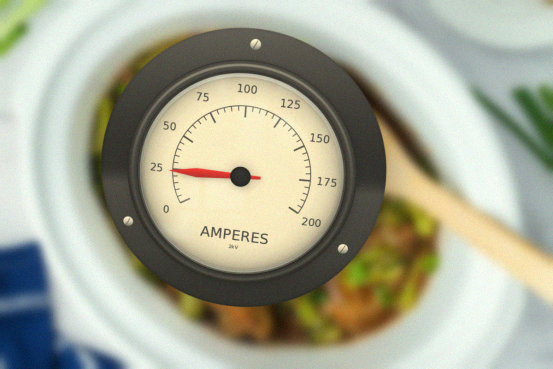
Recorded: 25
